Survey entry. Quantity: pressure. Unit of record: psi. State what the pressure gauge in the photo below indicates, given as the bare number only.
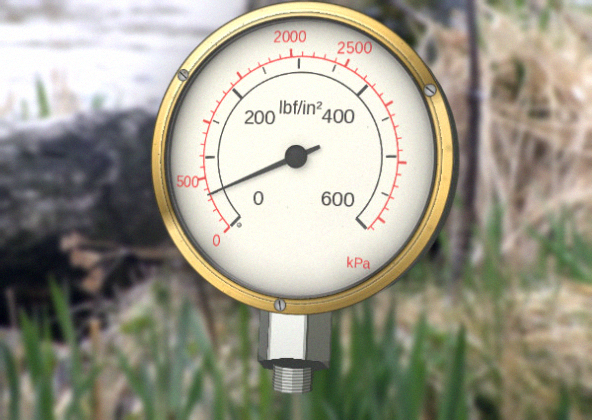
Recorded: 50
